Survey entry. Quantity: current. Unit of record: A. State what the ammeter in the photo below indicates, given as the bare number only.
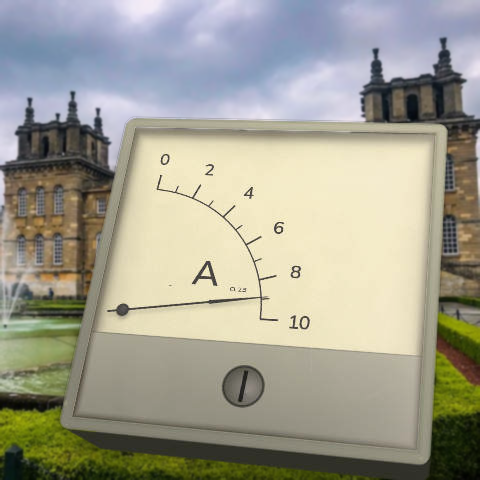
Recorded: 9
